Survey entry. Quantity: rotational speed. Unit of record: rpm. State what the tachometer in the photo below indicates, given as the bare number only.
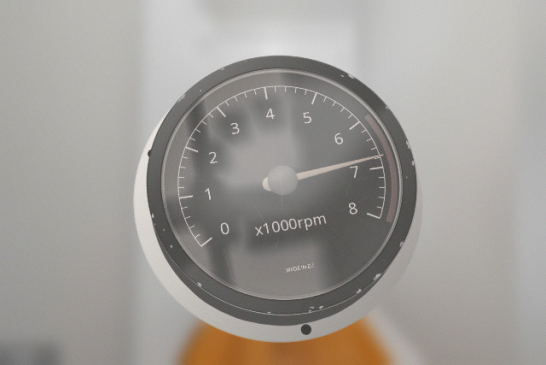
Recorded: 6800
